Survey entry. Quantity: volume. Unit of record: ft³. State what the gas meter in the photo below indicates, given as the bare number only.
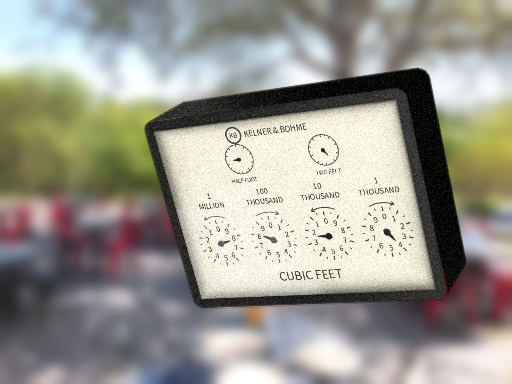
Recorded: 782400
